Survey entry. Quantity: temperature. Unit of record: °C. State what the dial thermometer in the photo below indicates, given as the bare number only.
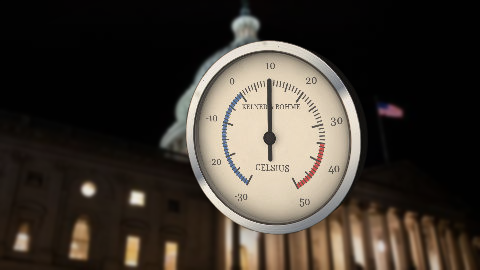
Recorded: 10
